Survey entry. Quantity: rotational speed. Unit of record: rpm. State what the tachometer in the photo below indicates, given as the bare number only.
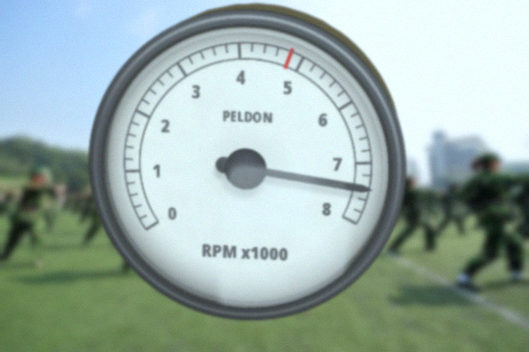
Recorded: 7400
